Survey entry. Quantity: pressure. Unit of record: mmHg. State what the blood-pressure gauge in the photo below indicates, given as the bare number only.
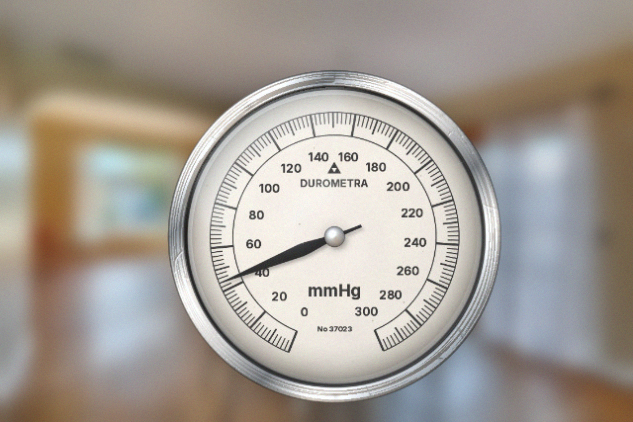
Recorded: 44
